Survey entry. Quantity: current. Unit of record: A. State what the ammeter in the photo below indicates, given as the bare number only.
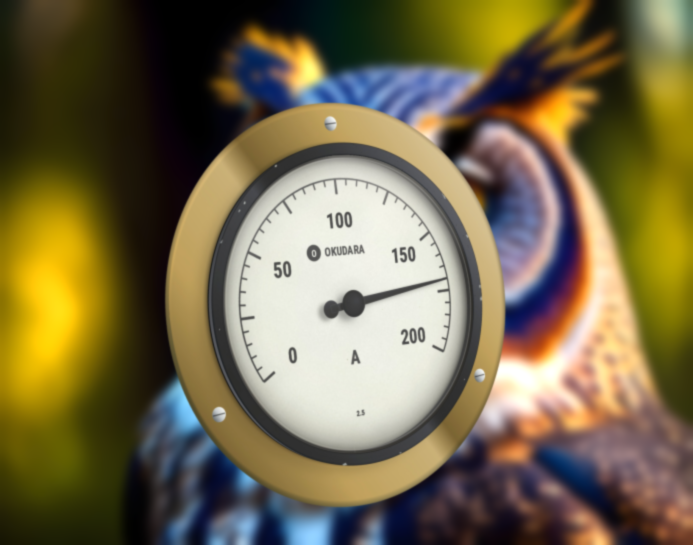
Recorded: 170
